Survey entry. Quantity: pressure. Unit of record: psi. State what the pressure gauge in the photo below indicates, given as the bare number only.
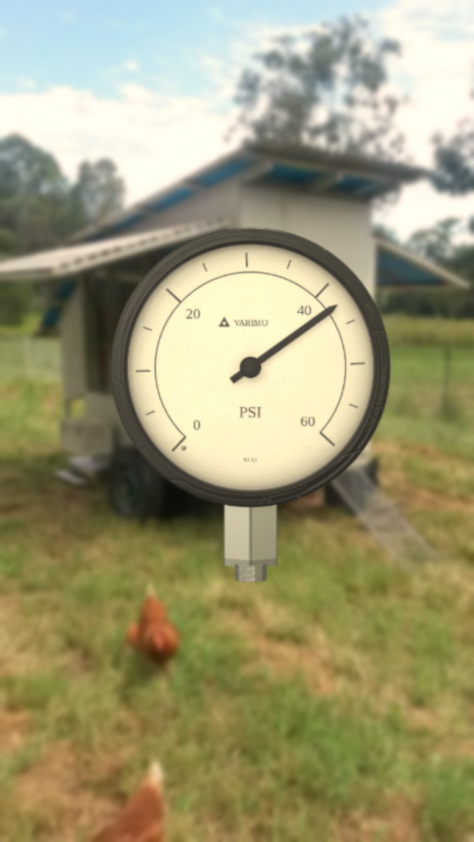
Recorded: 42.5
